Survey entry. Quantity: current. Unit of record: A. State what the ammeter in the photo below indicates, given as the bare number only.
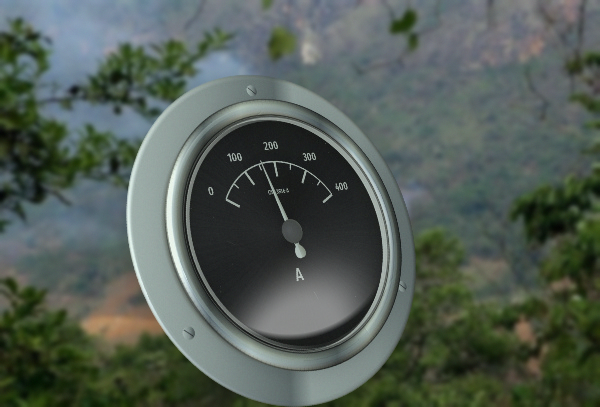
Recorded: 150
